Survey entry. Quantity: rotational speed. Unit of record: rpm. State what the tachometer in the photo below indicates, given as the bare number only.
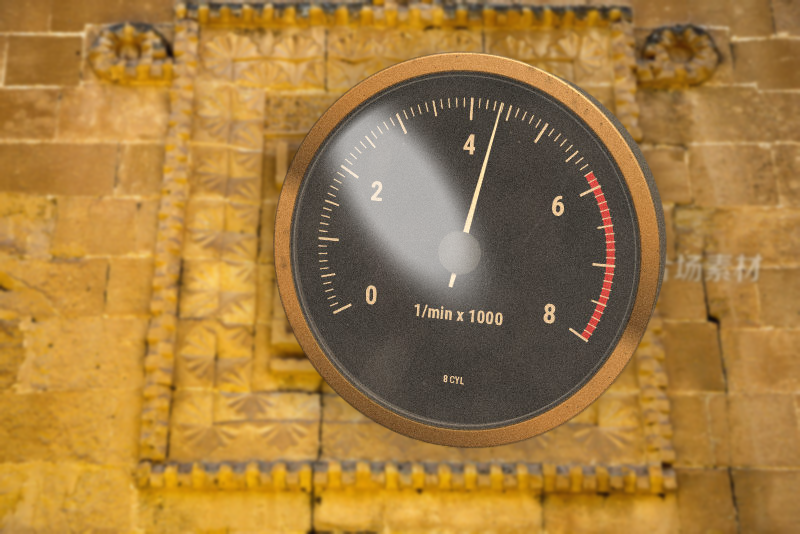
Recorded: 4400
